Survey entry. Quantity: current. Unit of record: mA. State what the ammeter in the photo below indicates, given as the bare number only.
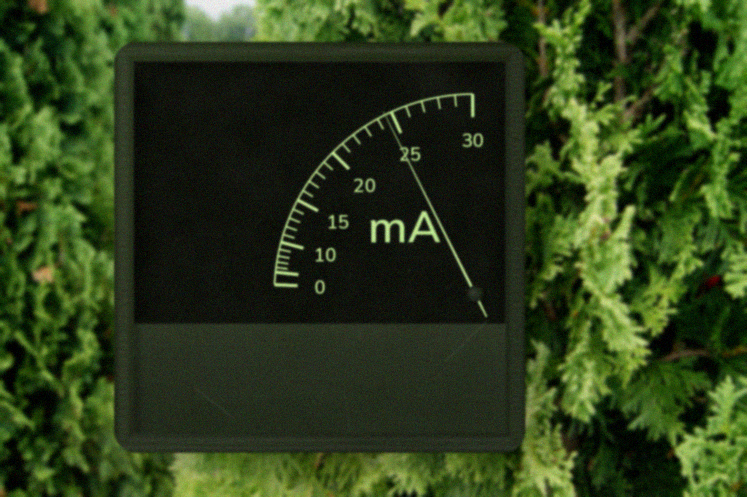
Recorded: 24.5
